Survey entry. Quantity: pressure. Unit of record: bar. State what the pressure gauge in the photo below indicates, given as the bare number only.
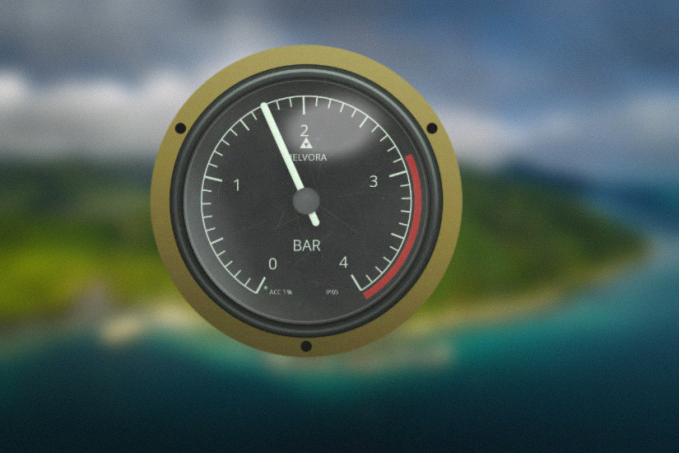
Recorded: 1.7
